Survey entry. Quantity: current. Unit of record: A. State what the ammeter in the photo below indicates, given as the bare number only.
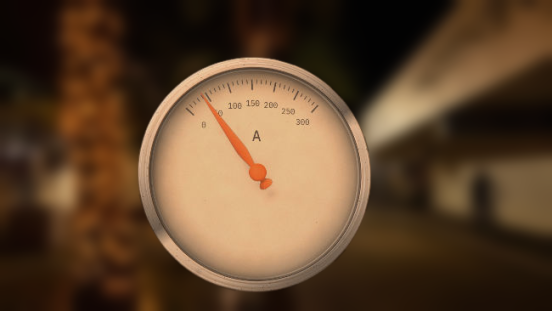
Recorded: 40
